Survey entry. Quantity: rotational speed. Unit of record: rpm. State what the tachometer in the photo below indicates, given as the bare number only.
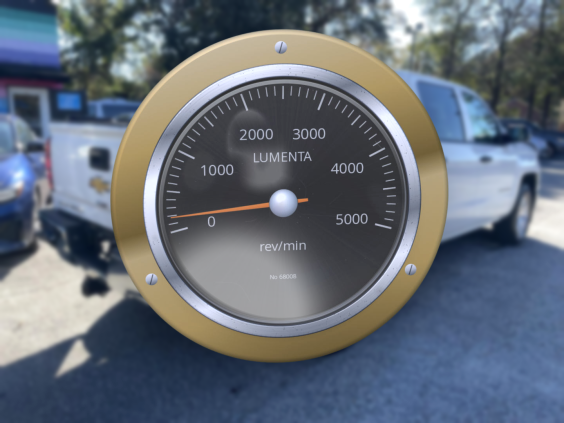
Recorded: 200
